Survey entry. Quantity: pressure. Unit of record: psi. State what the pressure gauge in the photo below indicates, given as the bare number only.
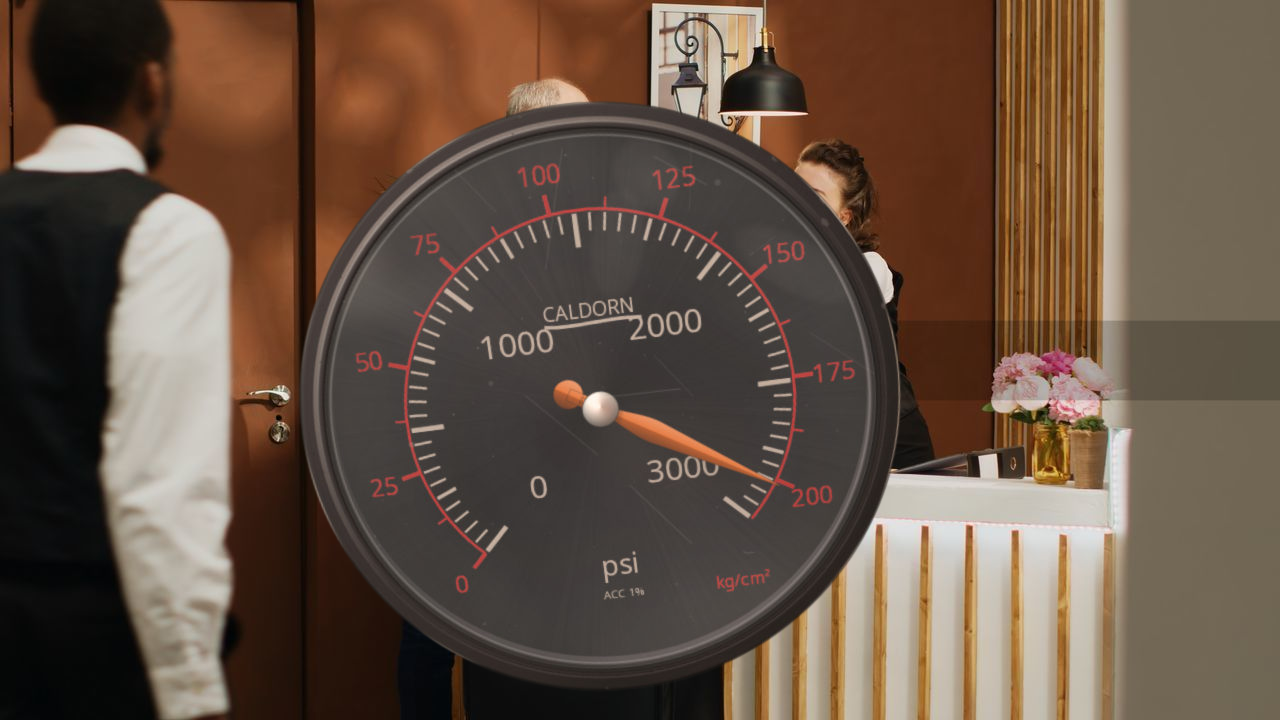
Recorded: 2850
